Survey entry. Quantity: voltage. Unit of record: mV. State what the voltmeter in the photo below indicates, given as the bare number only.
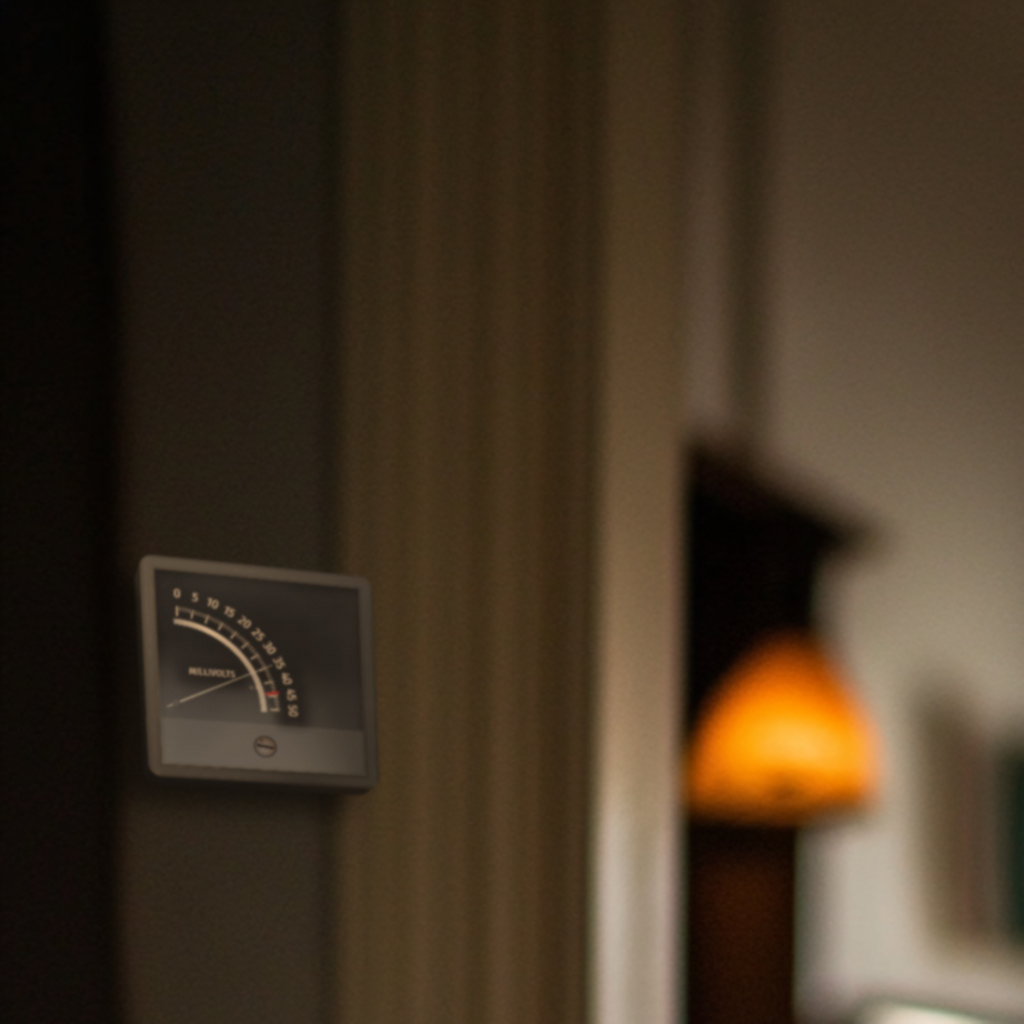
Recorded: 35
